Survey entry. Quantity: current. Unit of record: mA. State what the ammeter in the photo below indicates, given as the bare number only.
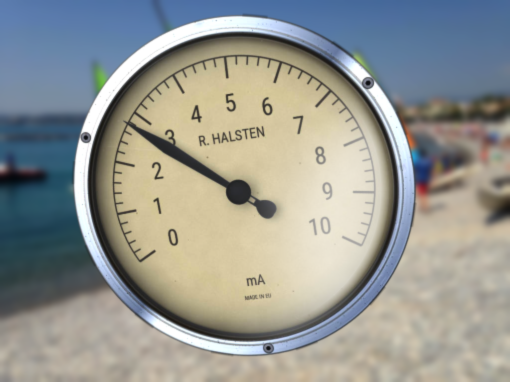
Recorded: 2.8
